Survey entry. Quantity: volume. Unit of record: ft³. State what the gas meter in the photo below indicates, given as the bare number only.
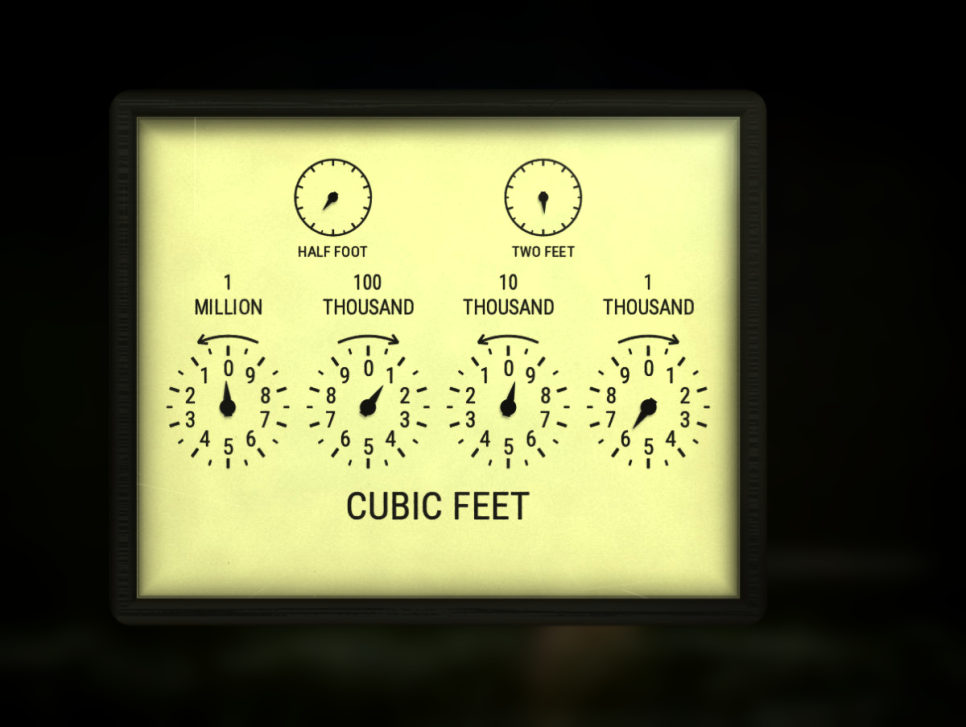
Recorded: 9600
